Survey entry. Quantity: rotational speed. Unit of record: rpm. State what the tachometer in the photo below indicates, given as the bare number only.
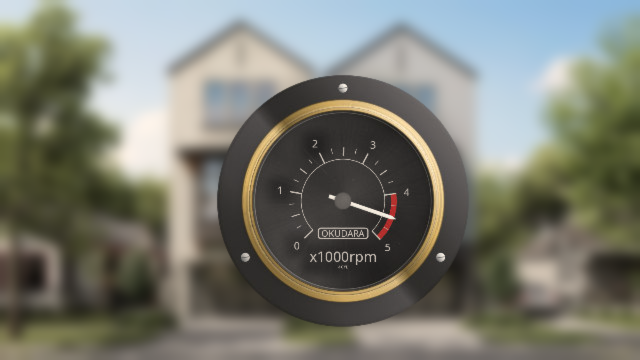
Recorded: 4500
